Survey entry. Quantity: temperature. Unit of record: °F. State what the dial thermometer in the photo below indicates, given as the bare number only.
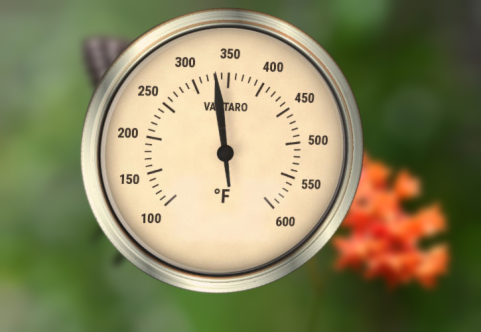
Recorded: 330
